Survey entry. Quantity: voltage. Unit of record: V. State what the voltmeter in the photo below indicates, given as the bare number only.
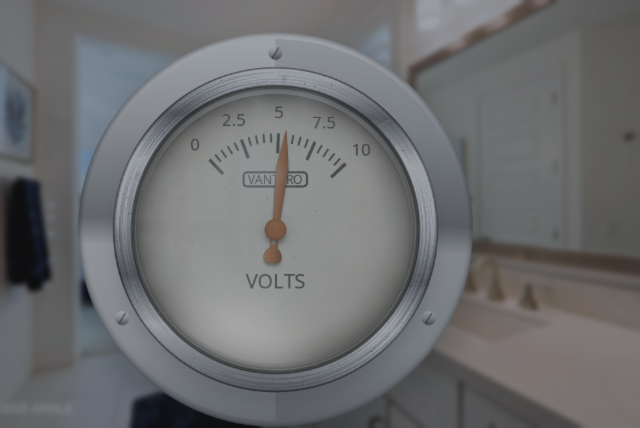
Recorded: 5.5
